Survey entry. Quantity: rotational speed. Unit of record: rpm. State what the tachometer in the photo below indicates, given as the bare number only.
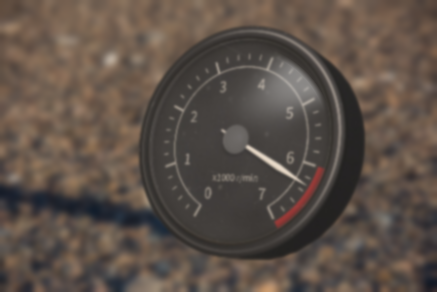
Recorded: 6300
